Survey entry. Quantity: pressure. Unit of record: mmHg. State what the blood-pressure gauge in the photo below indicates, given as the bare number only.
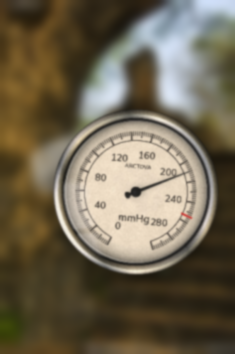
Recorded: 210
